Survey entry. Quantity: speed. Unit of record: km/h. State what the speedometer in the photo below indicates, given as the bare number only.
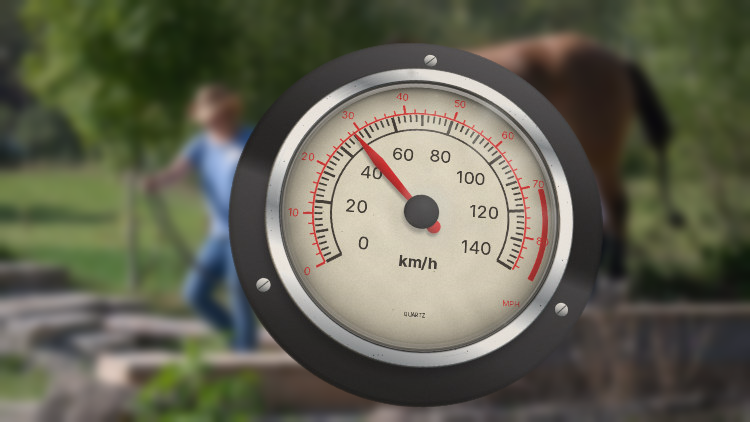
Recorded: 46
